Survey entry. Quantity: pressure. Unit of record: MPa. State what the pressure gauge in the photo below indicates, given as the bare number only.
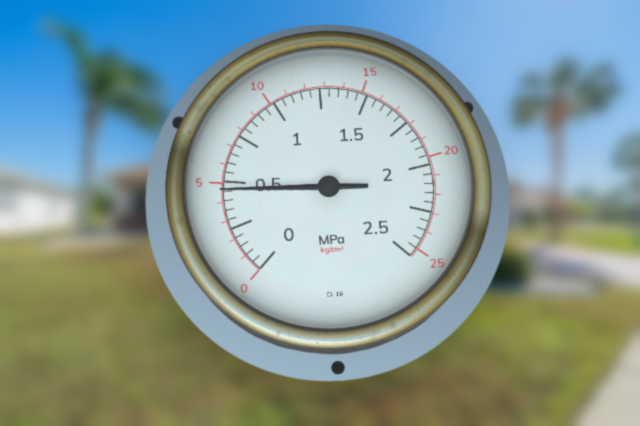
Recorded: 0.45
